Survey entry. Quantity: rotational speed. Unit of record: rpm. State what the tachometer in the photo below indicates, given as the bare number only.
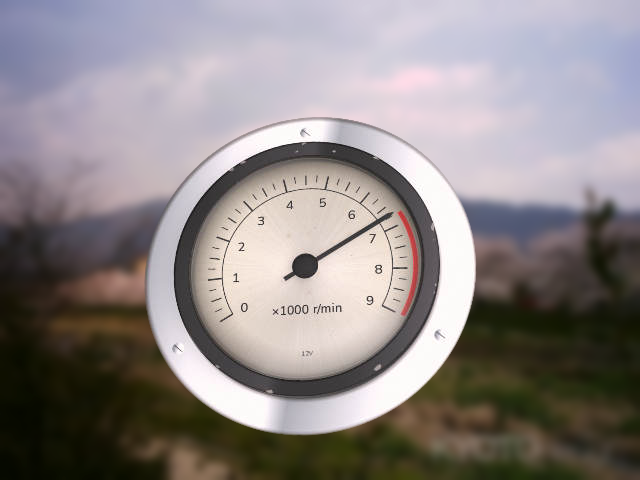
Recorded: 6750
